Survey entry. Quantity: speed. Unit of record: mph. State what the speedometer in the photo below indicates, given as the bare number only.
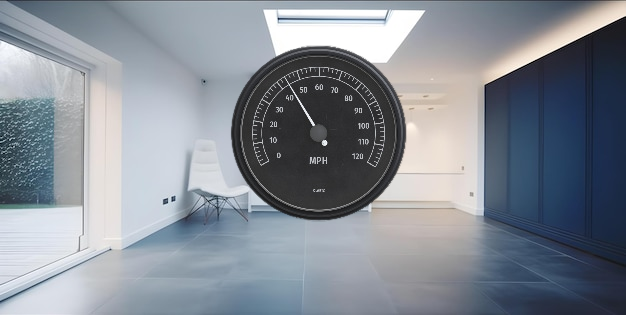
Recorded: 44
